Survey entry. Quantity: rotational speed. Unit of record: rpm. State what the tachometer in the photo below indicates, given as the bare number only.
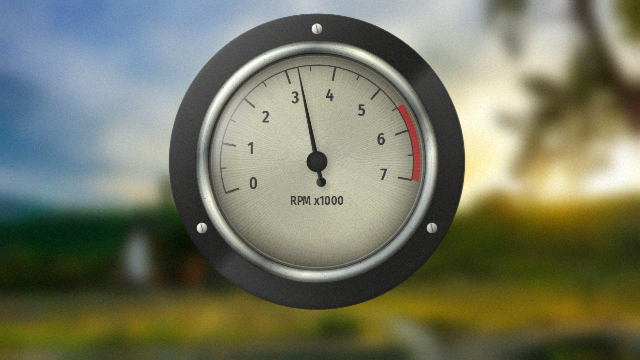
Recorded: 3250
